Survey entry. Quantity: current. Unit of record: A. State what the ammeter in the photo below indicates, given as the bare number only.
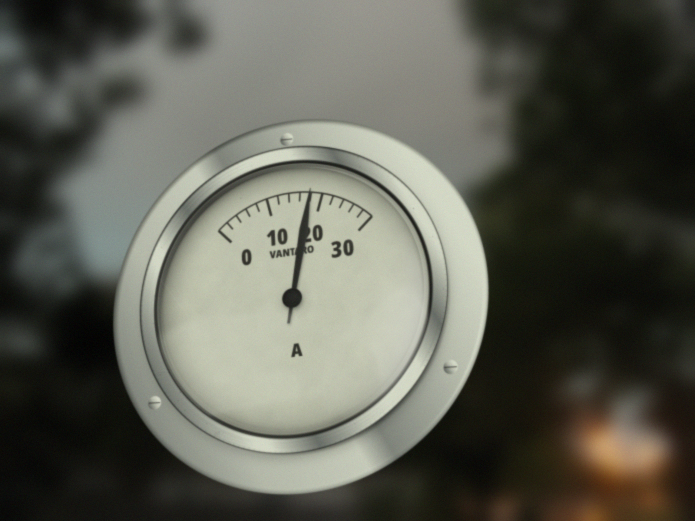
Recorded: 18
